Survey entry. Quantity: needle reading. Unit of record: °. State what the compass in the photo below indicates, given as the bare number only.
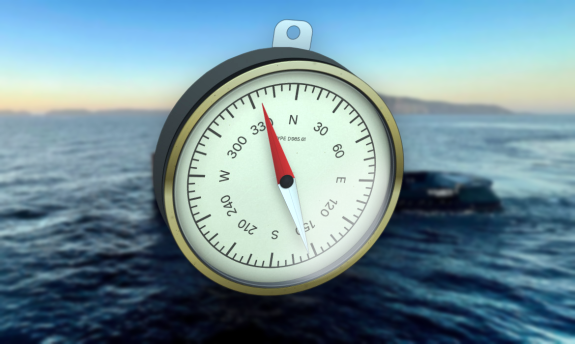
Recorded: 335
